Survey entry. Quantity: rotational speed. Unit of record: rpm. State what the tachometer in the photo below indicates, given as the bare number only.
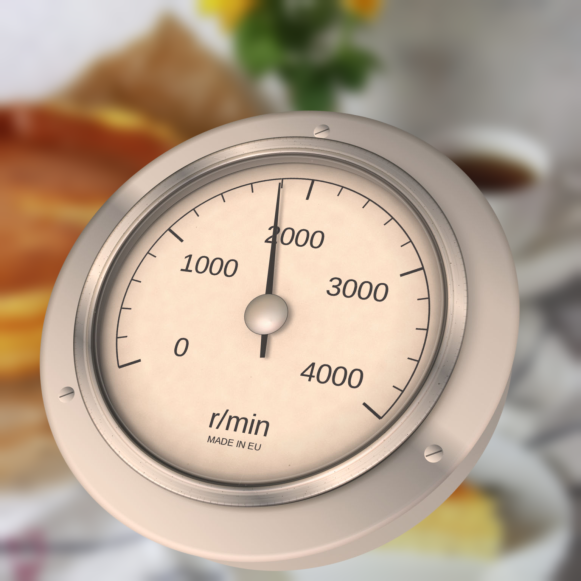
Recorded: 1800
